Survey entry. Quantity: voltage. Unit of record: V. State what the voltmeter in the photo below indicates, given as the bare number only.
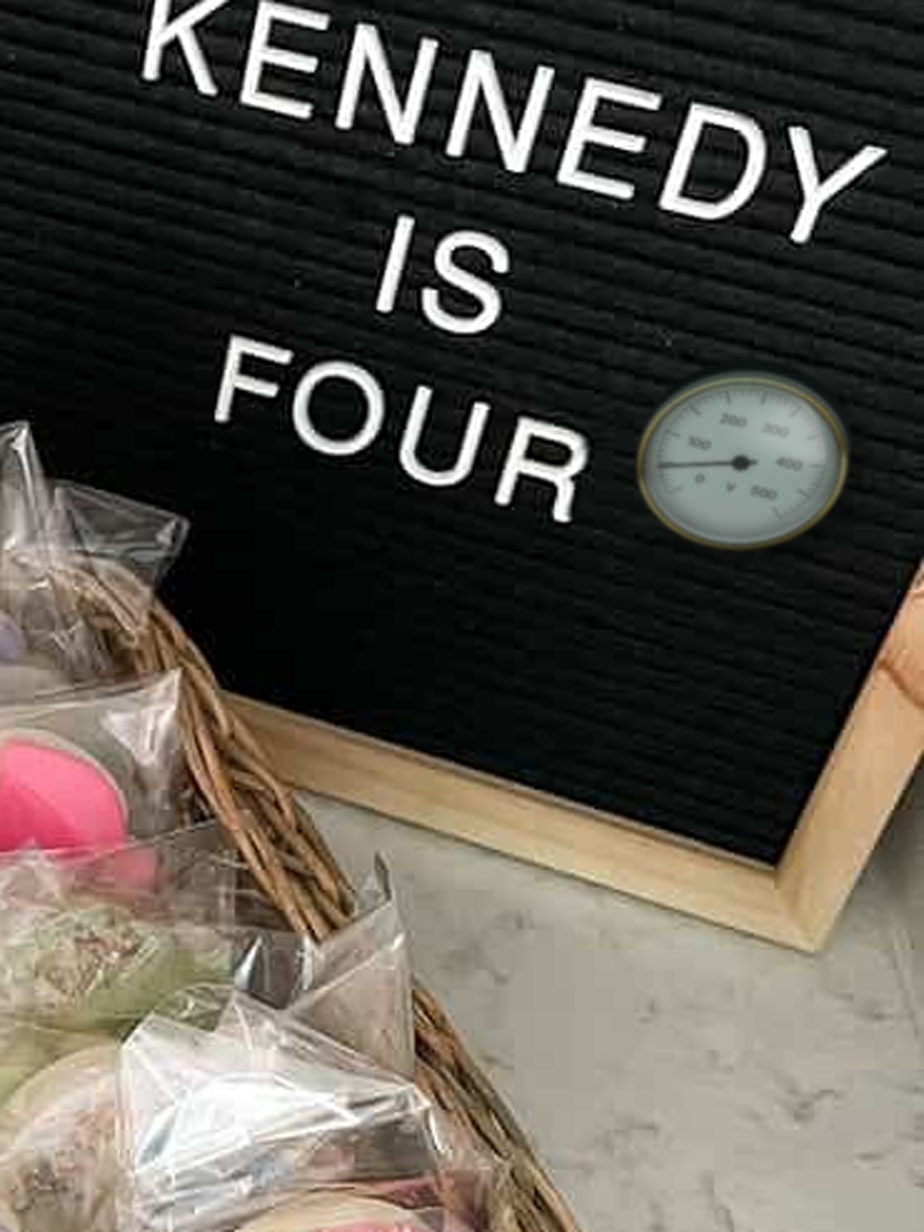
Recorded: 50
